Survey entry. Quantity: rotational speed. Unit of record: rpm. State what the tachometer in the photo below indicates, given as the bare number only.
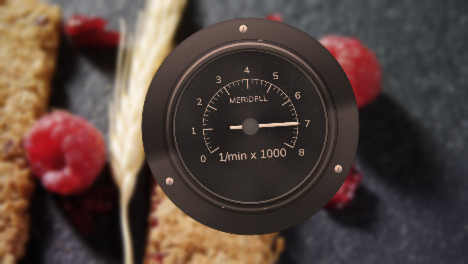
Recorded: 7000
